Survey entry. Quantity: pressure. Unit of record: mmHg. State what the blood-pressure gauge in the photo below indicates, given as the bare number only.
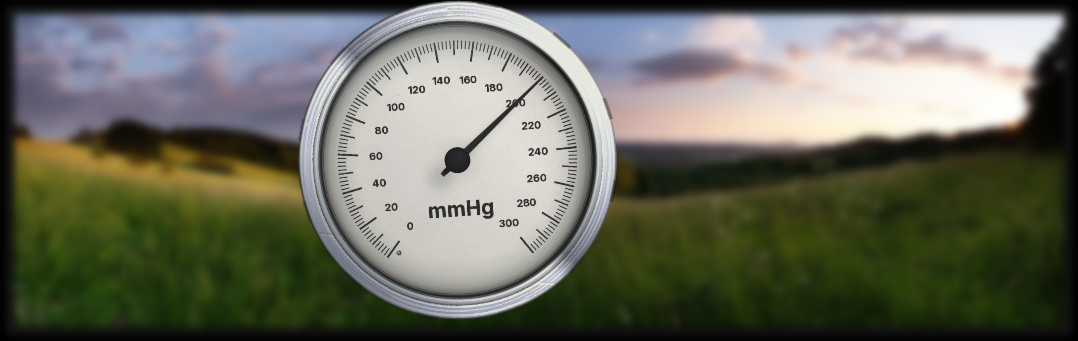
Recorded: 200
